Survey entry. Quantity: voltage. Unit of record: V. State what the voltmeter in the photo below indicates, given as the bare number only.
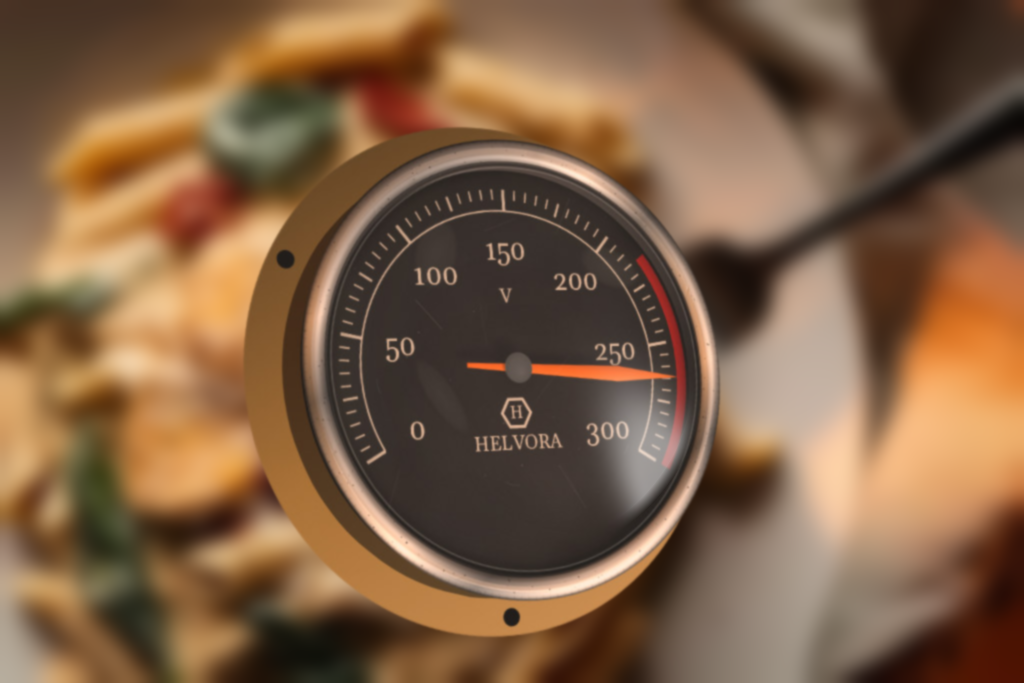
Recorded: 265
